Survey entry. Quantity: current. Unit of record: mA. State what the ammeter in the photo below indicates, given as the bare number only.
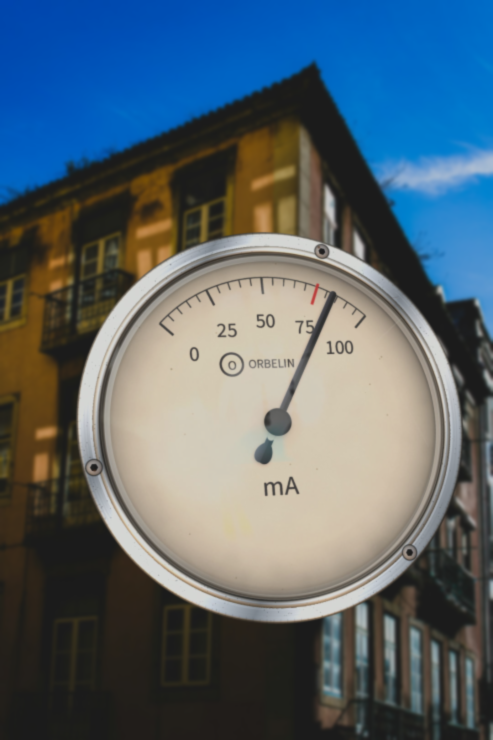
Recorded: 82.5
